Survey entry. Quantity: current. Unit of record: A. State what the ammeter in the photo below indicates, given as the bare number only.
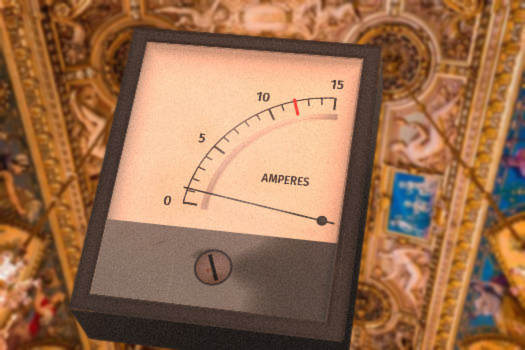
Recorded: 1
